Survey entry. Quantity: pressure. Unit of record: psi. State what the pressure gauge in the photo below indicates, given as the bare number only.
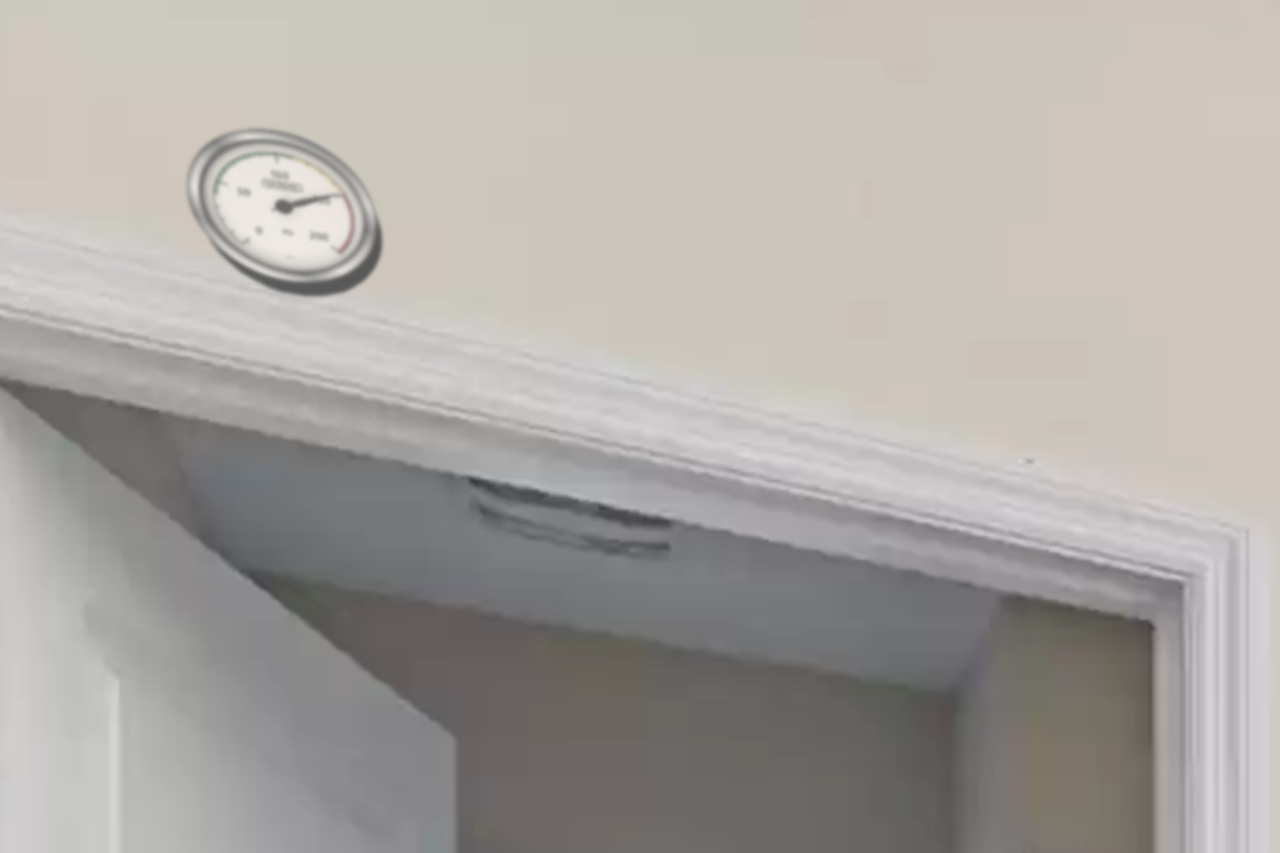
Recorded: 150
